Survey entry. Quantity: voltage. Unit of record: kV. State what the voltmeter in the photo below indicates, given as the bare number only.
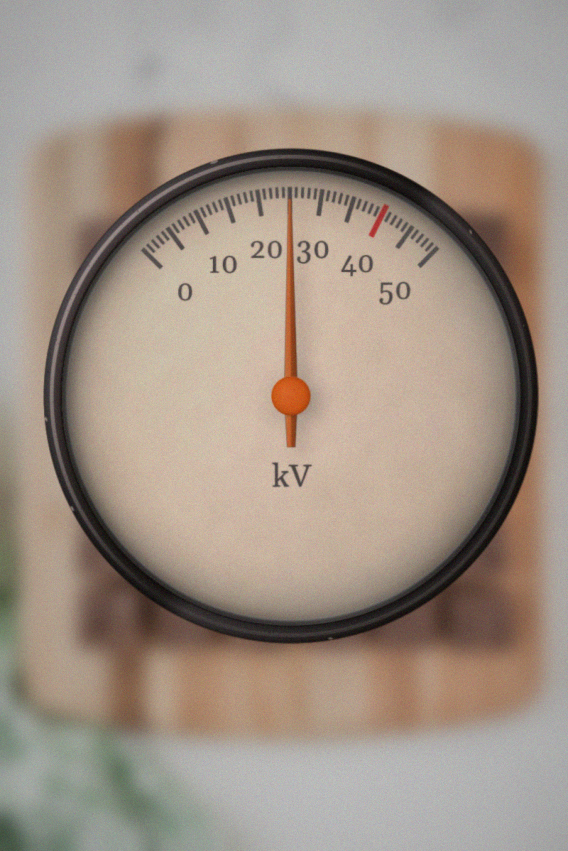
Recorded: 25
